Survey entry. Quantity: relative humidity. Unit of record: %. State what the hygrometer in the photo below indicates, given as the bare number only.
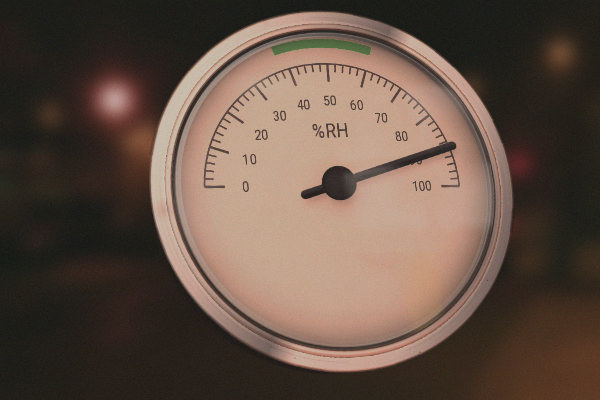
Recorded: 90
